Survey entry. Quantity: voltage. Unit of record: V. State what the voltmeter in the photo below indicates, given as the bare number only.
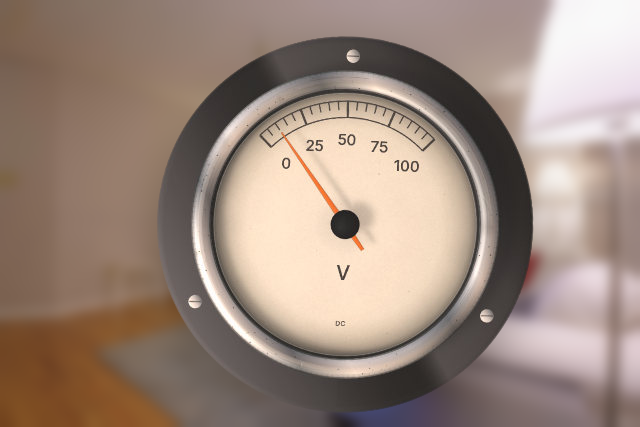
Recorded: 10
